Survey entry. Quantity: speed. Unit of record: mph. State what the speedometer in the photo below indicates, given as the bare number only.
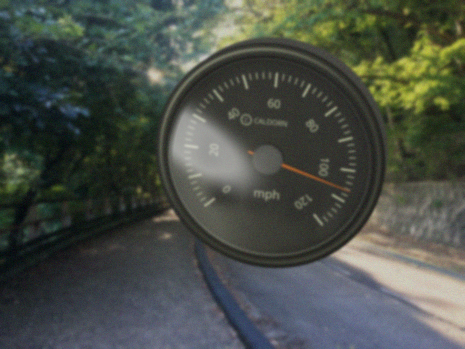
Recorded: 106
